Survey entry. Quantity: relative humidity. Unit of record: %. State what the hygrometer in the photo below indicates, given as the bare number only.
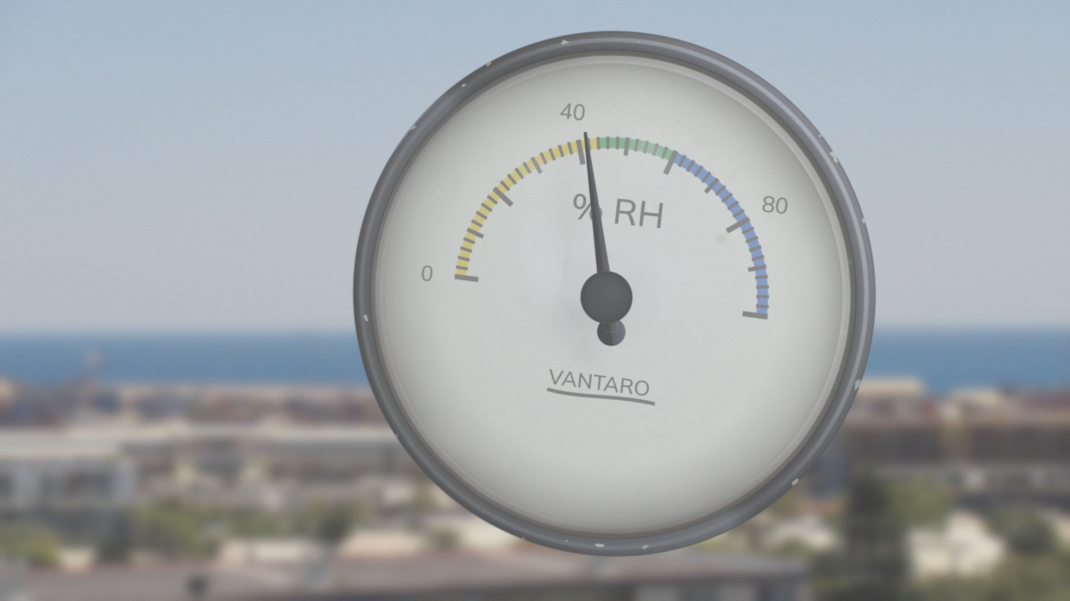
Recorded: 42
